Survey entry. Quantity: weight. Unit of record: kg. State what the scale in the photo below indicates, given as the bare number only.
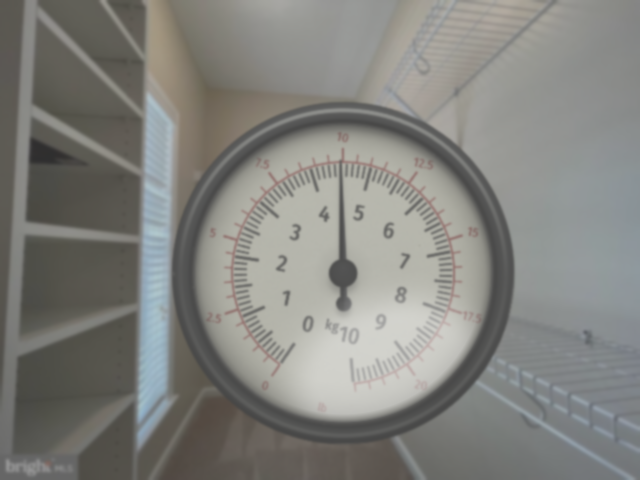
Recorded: 4.5
